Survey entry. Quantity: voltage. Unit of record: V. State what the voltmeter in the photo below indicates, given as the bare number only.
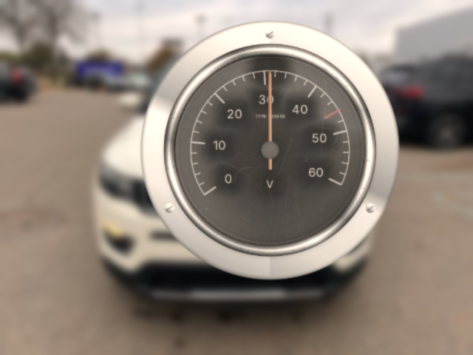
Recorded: 31
